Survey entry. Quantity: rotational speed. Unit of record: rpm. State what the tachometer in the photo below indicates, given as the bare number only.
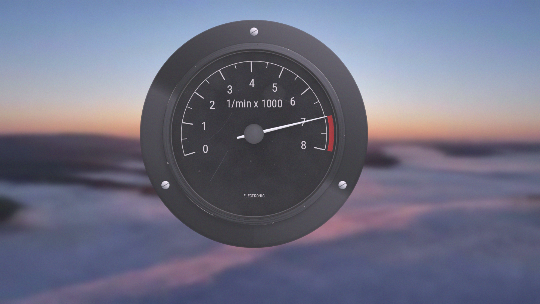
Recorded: 7000
